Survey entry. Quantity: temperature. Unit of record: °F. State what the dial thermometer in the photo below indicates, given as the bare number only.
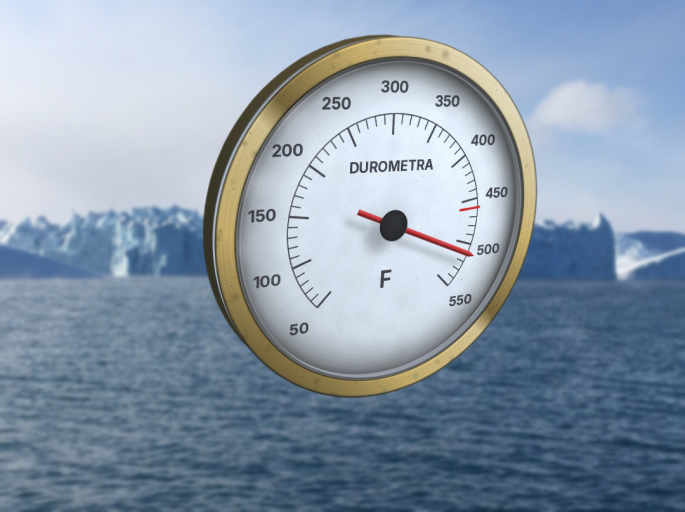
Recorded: 510
